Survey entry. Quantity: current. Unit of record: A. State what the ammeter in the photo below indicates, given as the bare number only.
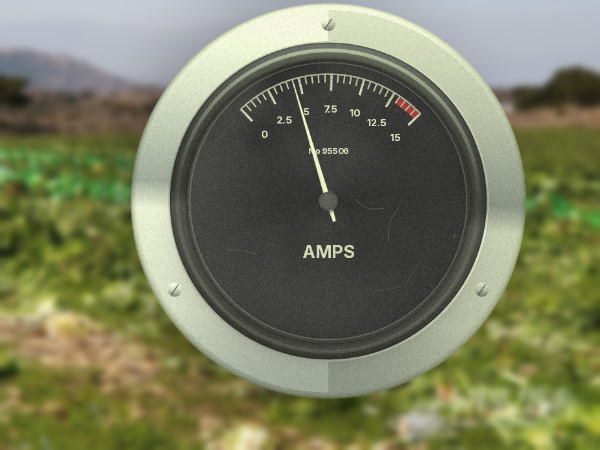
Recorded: 4.5
